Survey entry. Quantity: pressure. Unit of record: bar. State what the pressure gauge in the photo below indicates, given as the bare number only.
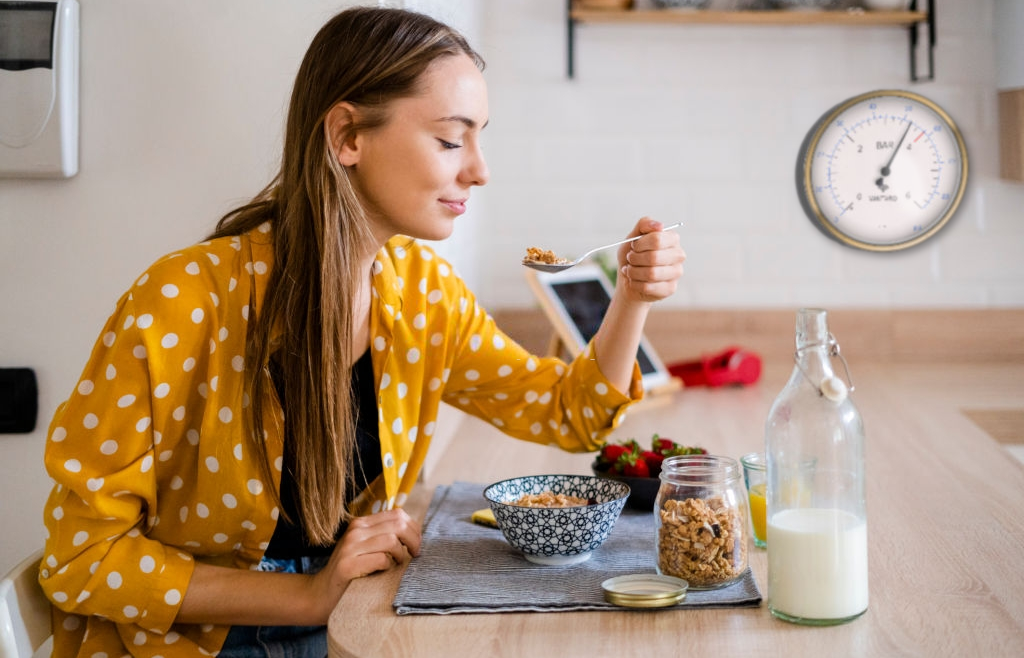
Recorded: 3.6
